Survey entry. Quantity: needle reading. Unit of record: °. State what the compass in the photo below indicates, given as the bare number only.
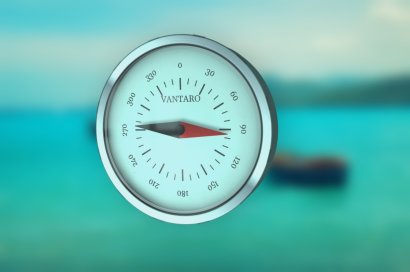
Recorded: 95
